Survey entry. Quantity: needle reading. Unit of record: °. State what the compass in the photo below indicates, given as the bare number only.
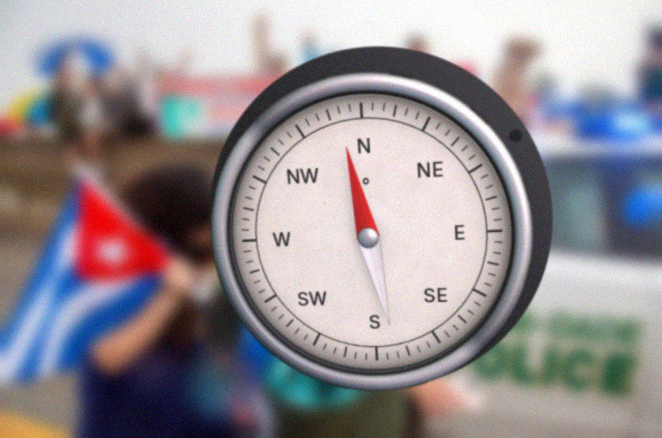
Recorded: 350
